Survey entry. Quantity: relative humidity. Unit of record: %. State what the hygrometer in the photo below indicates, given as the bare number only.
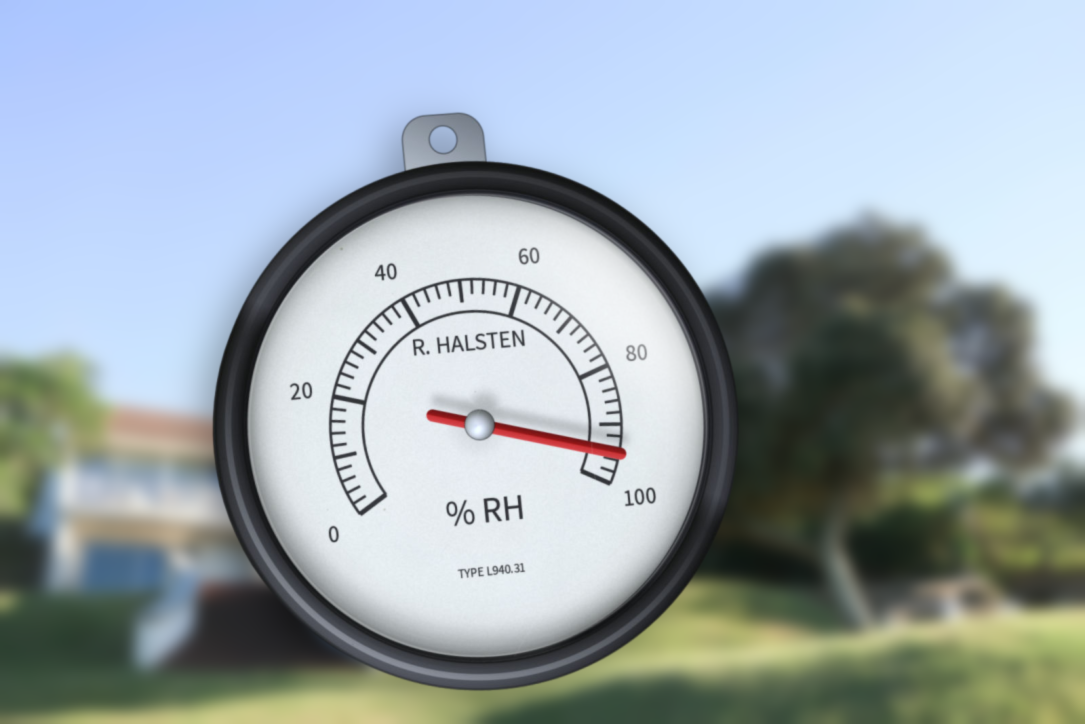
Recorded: 95
